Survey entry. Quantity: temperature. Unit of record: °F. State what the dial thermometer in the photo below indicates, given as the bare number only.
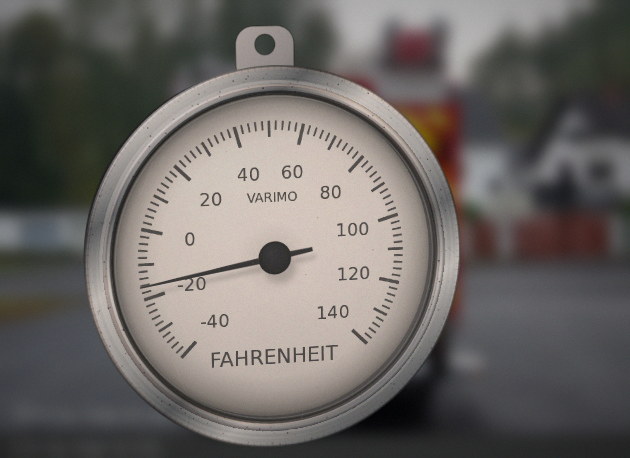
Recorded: -16
